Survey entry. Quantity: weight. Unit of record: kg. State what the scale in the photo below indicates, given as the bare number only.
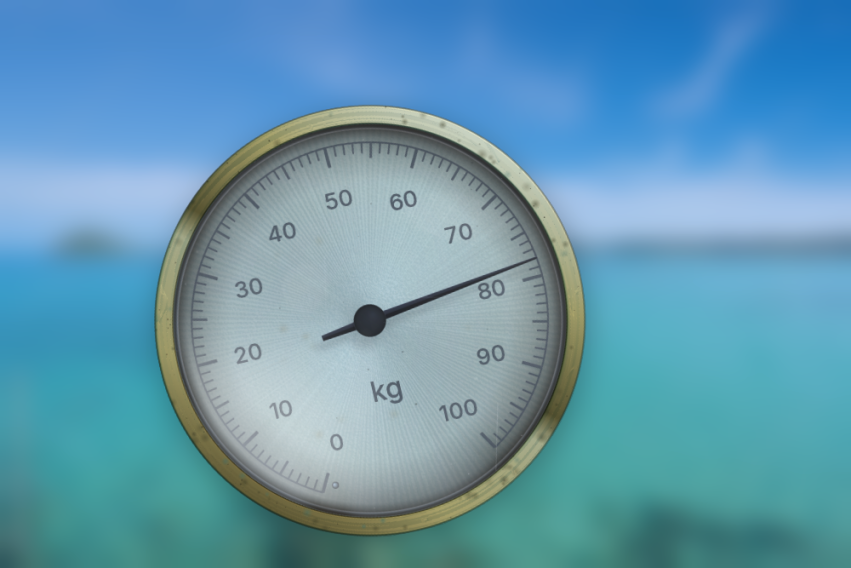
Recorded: 78
